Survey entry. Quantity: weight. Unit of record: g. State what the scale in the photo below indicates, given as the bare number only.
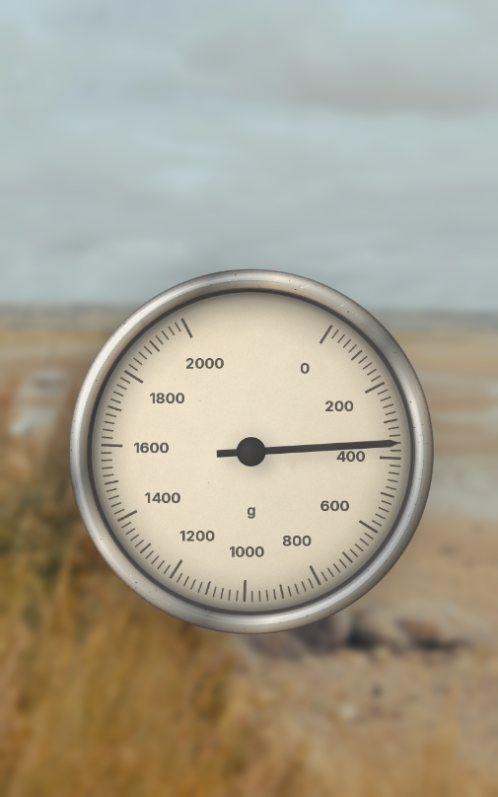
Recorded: 360
